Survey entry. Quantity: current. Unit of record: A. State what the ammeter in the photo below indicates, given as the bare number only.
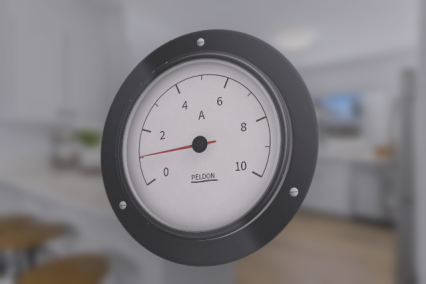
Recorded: 1
